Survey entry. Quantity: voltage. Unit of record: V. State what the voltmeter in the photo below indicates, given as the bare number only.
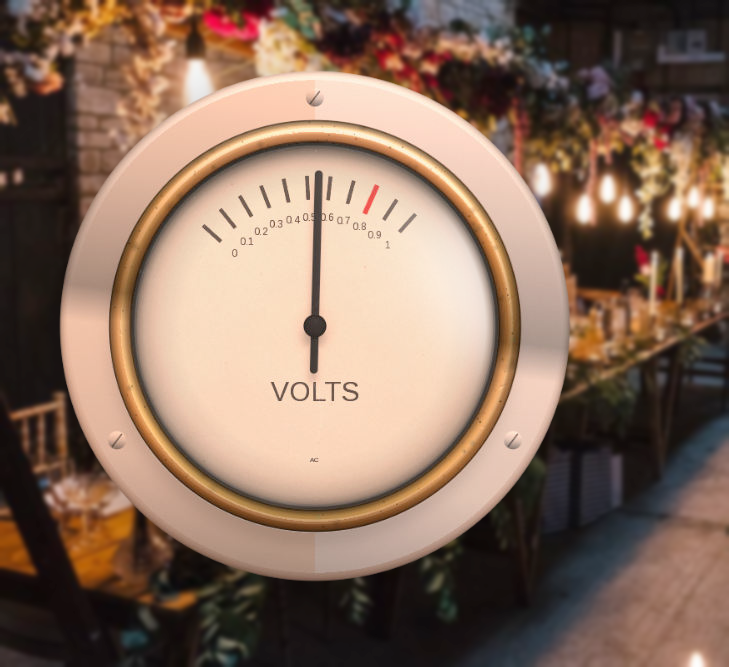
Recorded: 0.55
